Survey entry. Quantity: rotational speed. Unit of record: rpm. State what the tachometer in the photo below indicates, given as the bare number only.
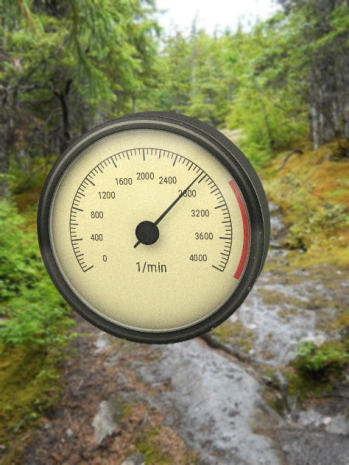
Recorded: 2750
